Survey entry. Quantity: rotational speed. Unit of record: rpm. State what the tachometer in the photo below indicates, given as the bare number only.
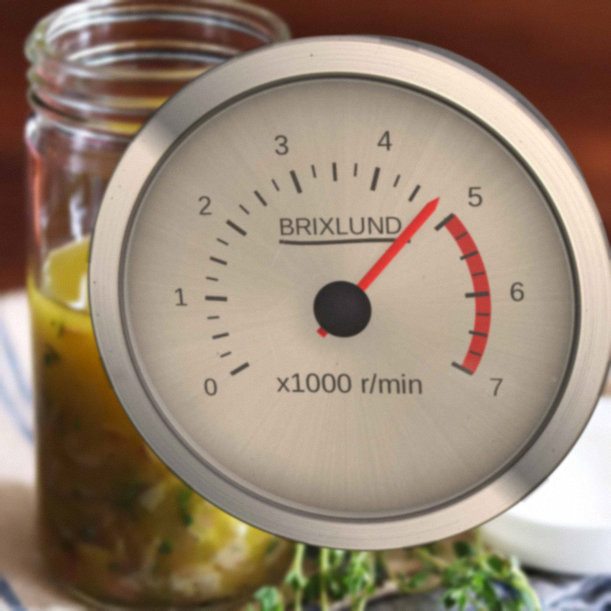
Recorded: 4750
